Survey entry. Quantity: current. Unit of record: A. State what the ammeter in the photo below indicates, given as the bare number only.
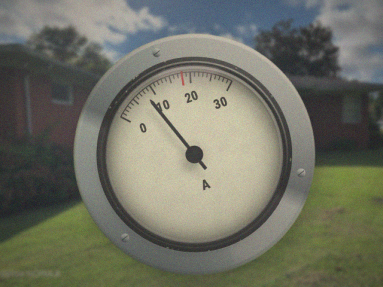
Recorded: 8
